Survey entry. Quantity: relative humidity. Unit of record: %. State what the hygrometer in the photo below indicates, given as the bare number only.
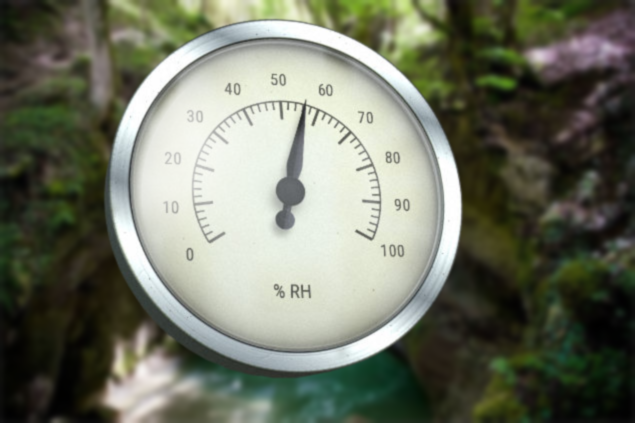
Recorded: 56
